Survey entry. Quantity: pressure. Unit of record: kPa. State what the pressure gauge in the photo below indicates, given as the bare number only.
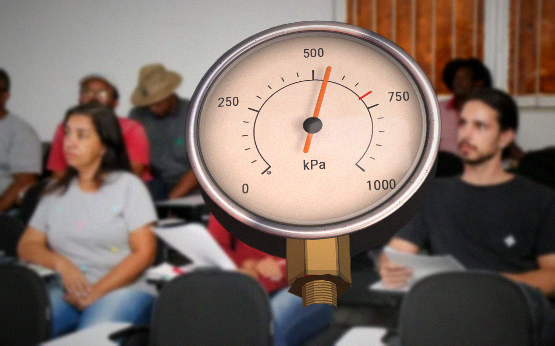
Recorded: 550
